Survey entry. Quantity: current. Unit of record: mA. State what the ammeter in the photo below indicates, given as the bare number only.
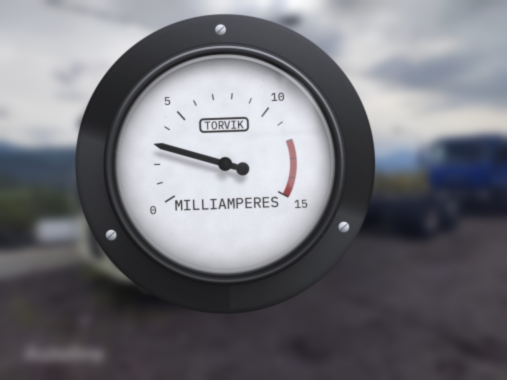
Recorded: 3
